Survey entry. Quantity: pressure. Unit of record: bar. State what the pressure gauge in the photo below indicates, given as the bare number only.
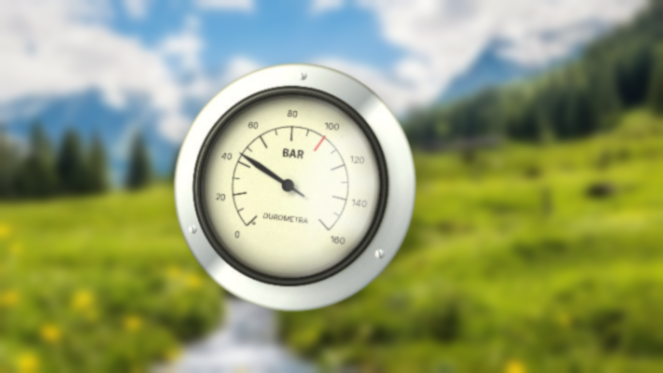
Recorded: 45
